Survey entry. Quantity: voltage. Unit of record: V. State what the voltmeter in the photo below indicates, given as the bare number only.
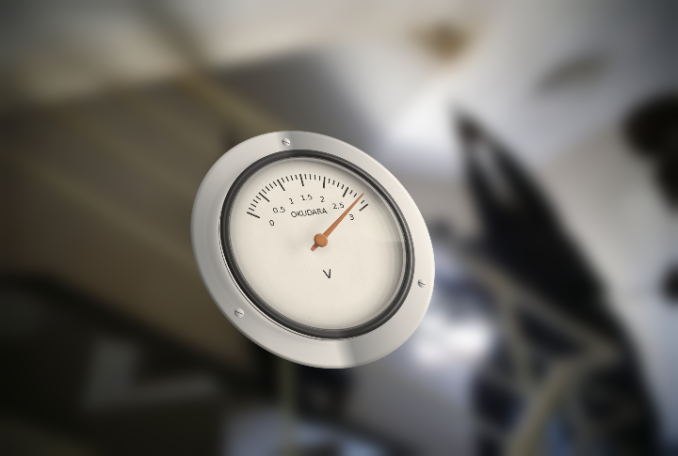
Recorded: 2.8
